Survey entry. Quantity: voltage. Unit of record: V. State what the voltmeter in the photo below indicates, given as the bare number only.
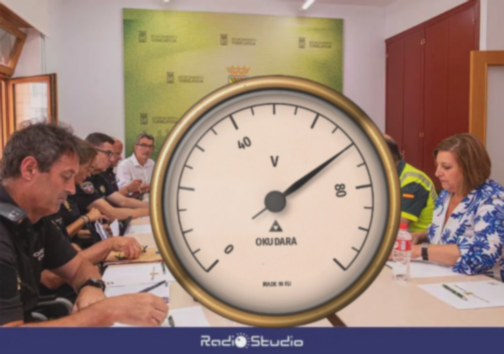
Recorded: 70
